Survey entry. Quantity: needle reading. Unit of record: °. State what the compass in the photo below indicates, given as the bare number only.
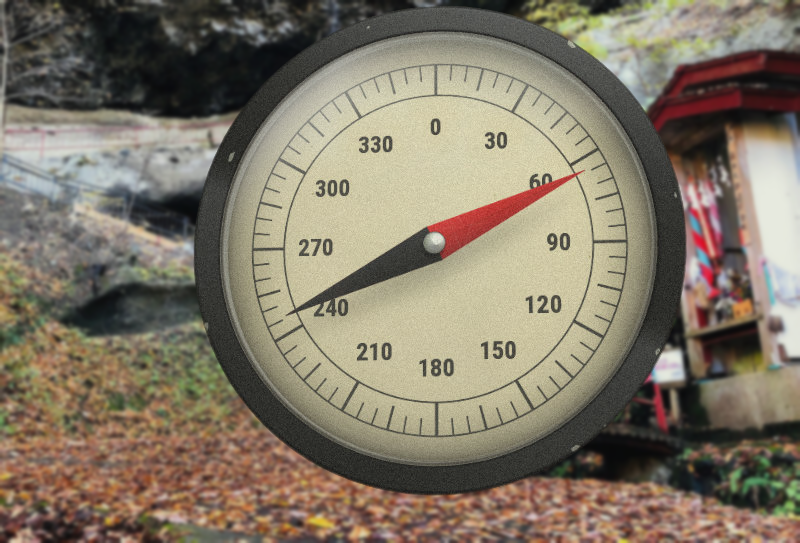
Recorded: 65
